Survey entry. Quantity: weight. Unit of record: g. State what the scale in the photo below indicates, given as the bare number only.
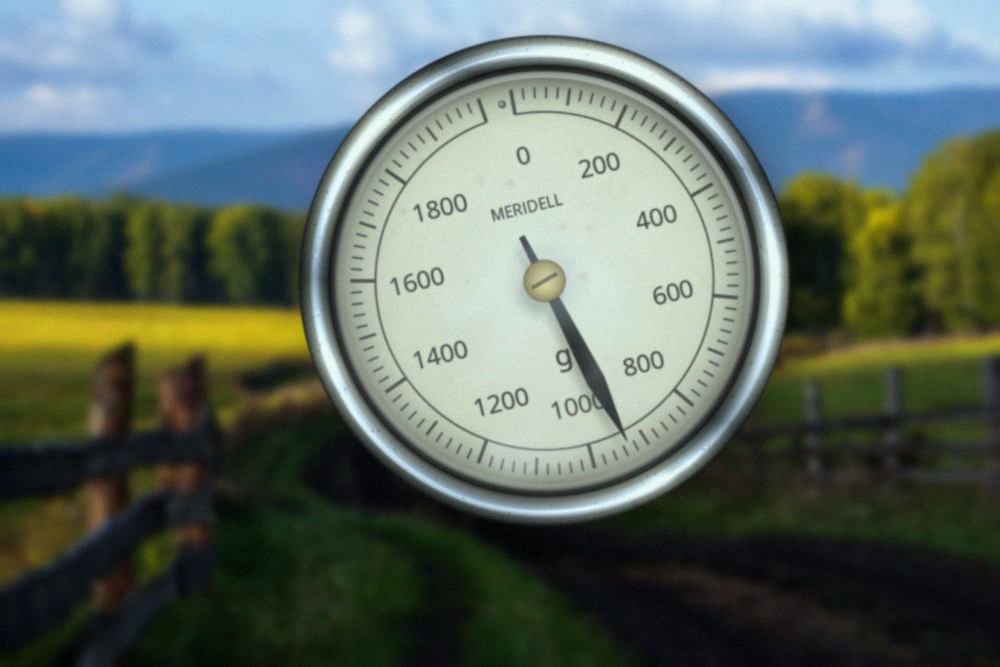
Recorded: 930
